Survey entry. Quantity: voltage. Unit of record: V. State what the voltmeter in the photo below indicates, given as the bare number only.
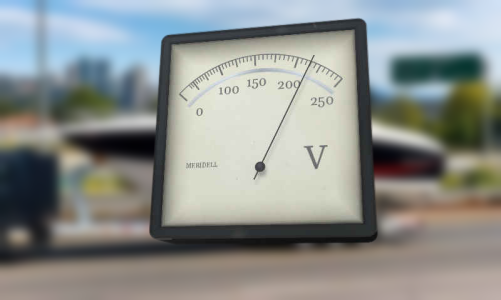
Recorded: 215
